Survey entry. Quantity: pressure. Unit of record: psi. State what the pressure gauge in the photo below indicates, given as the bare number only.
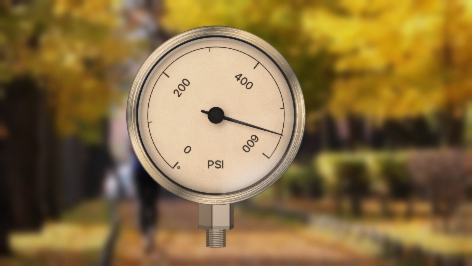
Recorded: 550
